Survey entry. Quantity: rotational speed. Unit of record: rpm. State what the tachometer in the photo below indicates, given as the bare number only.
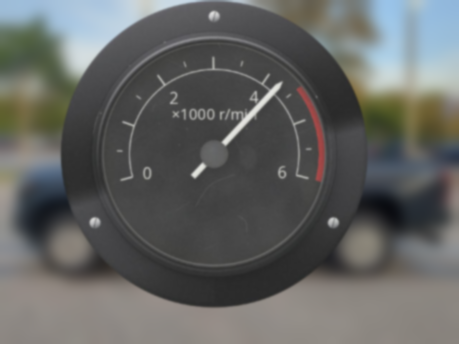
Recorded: 4250
